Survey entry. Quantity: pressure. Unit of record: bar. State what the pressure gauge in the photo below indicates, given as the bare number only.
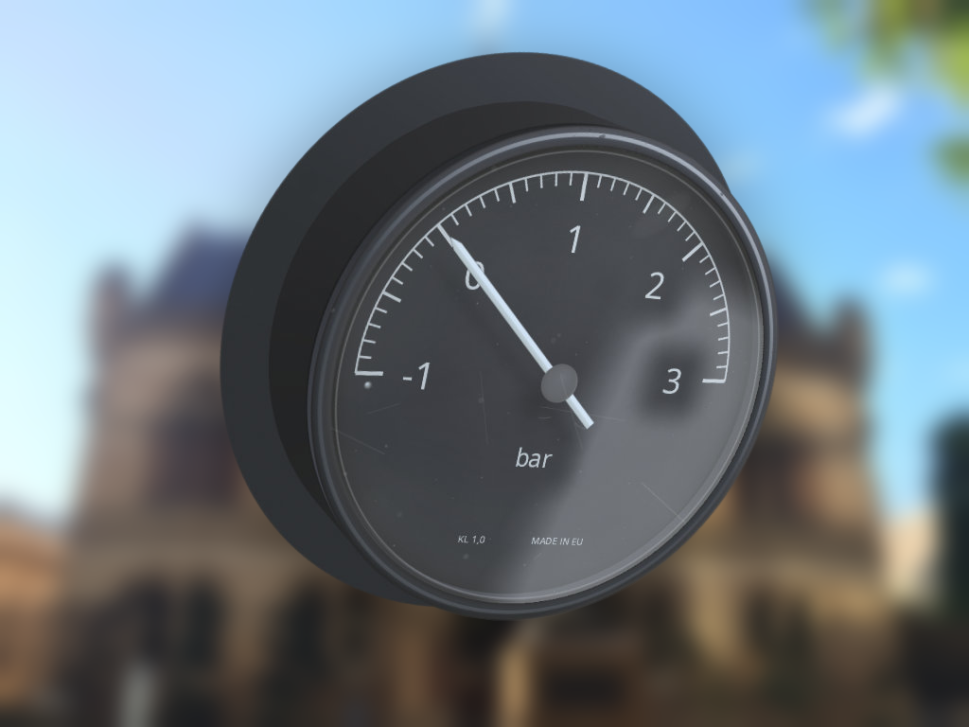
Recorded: 0
